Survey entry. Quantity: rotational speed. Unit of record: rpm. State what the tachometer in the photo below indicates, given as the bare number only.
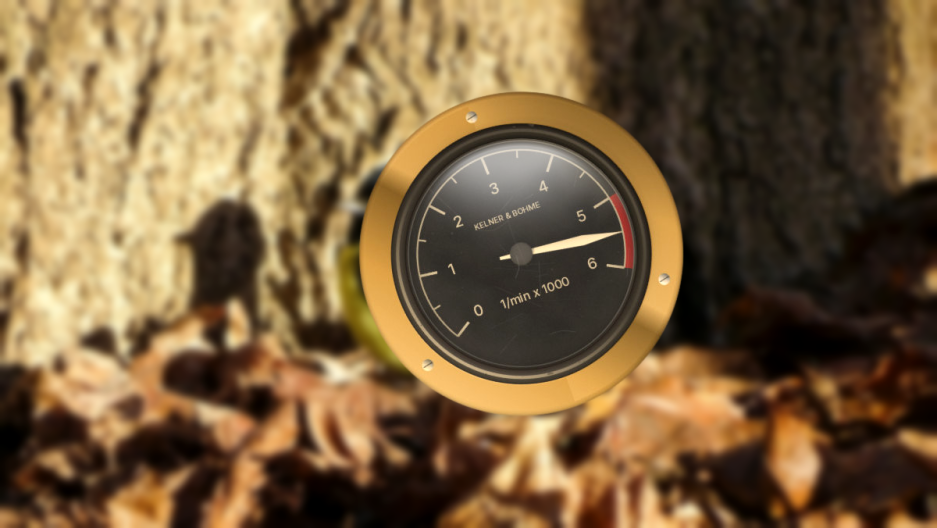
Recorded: 5500
